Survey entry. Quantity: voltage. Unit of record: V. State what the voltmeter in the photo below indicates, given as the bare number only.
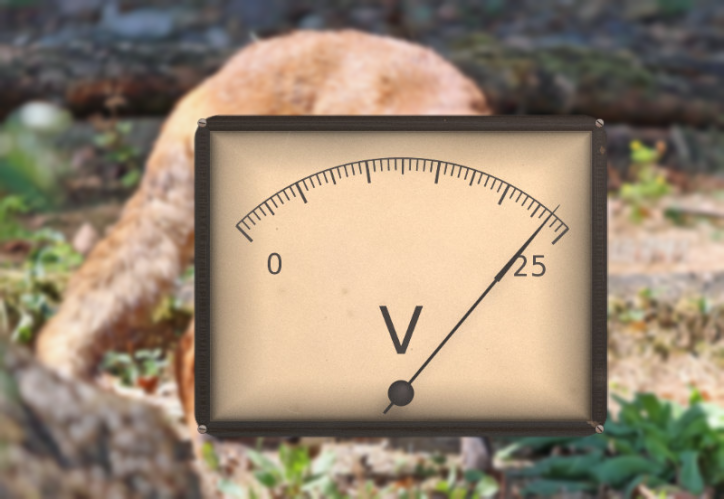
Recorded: 23.5
